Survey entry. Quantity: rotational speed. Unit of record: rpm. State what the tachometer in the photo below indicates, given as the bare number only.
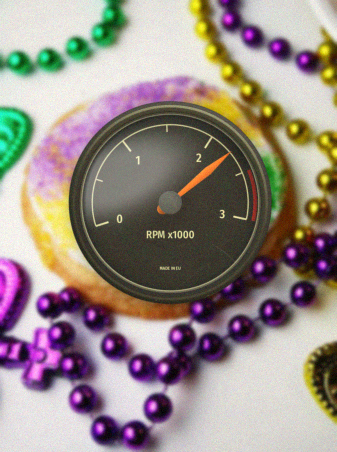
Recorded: 2250
